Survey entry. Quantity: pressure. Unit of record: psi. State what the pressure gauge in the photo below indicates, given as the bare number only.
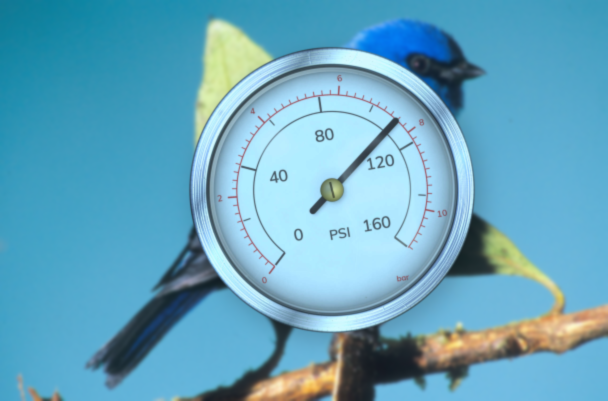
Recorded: 110
